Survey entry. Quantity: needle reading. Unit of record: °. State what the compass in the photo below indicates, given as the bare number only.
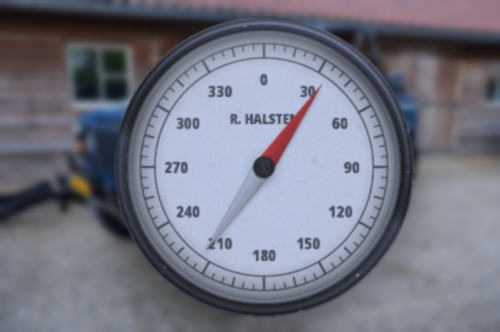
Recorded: 35
